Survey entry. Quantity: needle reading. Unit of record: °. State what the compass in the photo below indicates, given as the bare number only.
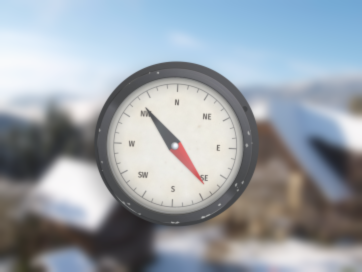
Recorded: 140
